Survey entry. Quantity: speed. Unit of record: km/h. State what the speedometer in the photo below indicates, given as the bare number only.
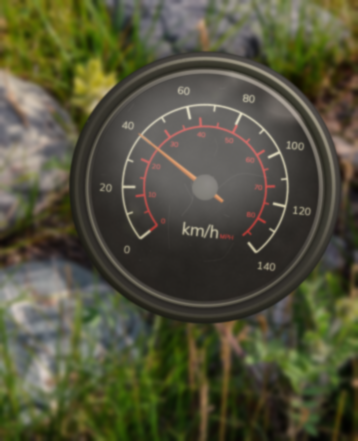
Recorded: 40
